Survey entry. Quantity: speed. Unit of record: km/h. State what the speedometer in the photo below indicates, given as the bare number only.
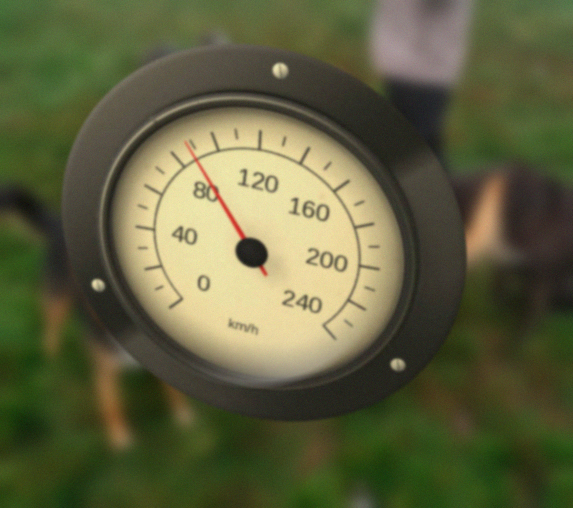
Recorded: 90
